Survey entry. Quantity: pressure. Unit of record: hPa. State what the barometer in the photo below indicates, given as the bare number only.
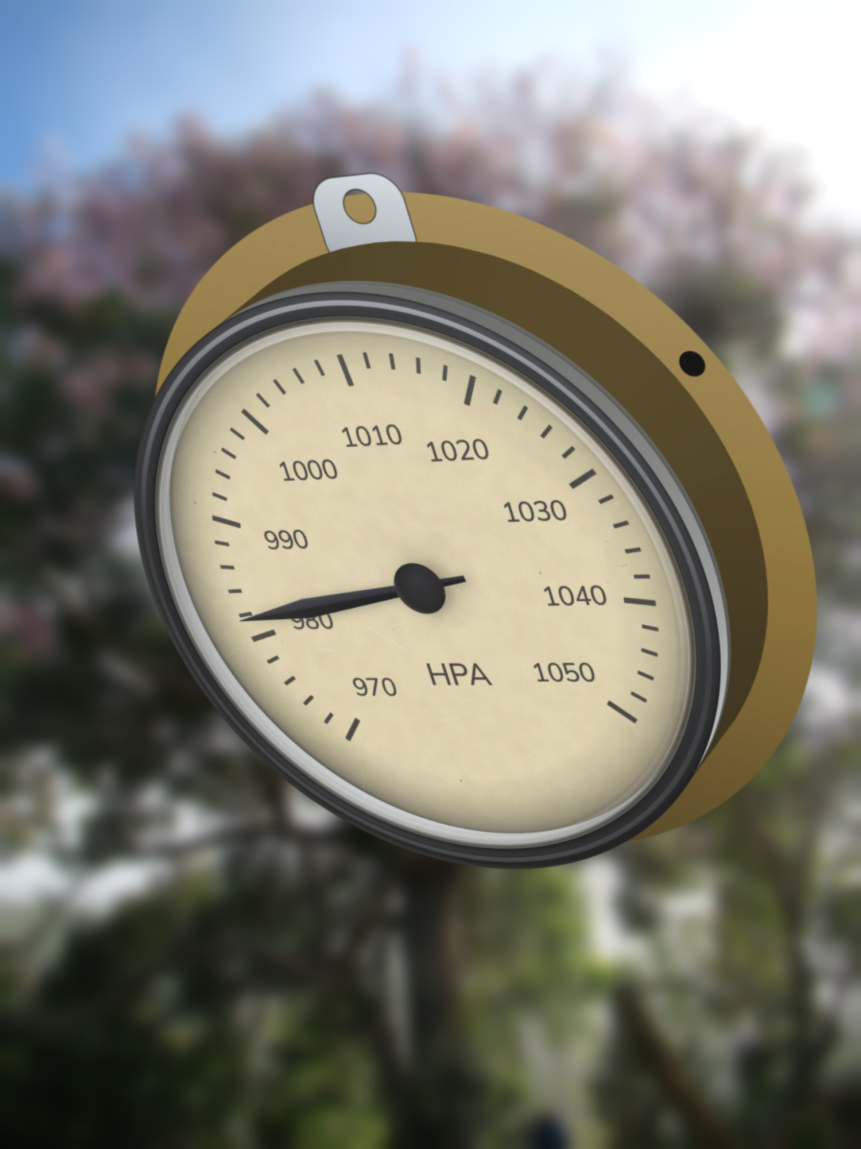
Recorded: 982
